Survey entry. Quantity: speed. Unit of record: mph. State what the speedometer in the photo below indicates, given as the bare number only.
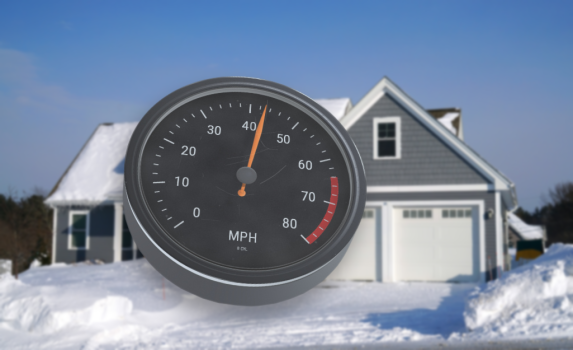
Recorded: 43
